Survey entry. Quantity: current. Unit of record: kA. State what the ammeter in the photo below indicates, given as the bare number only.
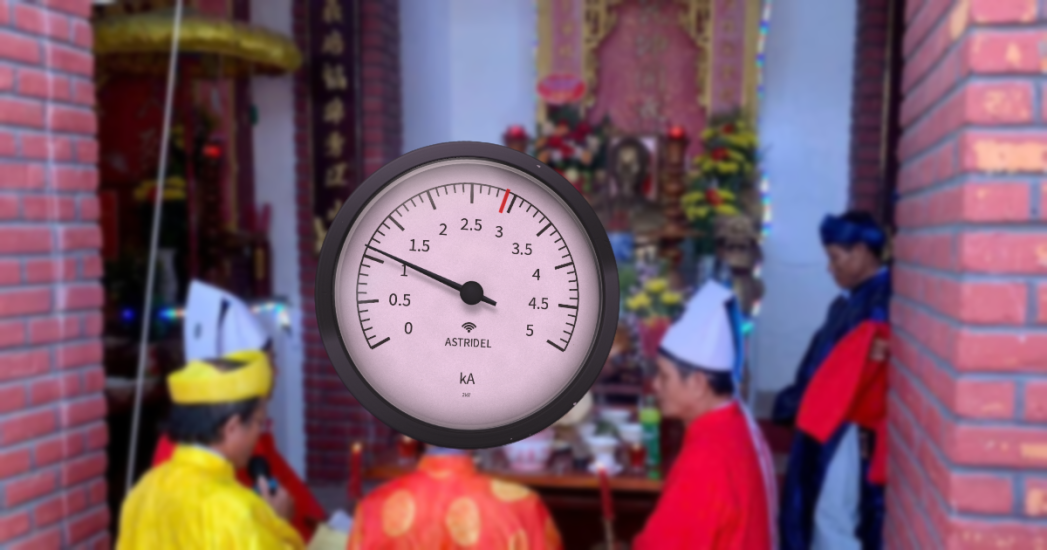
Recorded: 1.1
